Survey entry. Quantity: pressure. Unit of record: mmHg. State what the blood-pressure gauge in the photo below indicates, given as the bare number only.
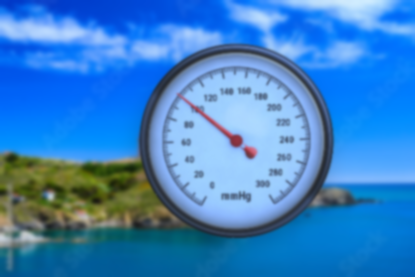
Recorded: 100
